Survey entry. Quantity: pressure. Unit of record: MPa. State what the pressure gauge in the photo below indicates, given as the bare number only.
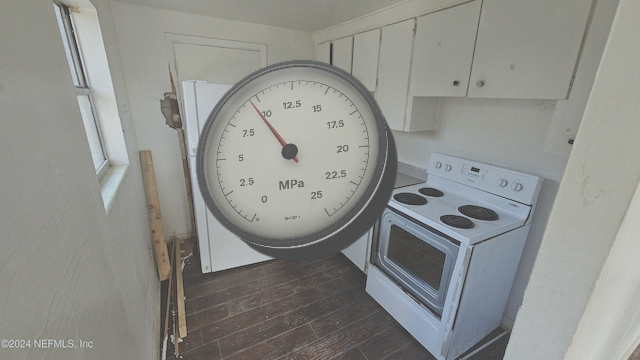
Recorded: 9.5
